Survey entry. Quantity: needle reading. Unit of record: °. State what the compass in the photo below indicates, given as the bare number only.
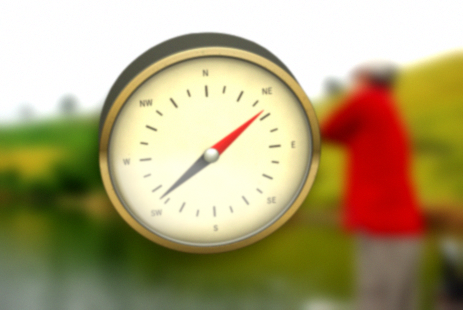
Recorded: 52.5
